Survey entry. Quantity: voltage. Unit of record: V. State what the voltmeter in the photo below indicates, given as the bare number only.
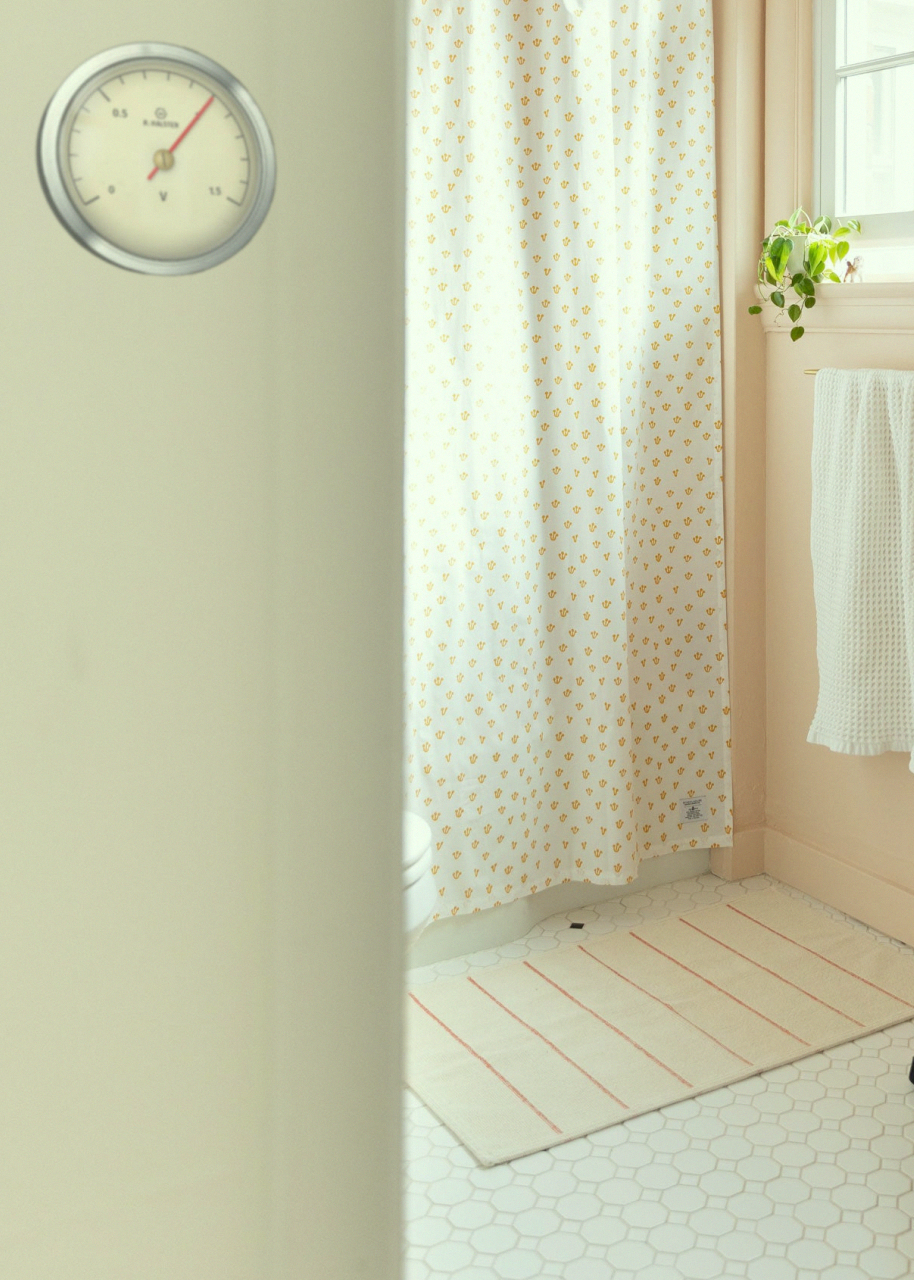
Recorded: 1
